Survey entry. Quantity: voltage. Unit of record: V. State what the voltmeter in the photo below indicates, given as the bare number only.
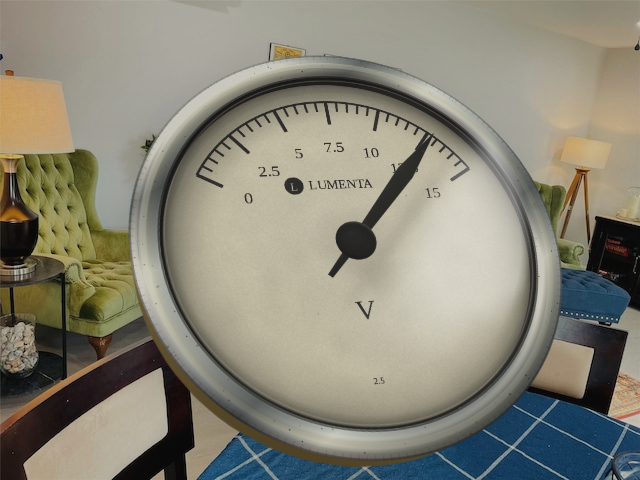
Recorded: 12.75
